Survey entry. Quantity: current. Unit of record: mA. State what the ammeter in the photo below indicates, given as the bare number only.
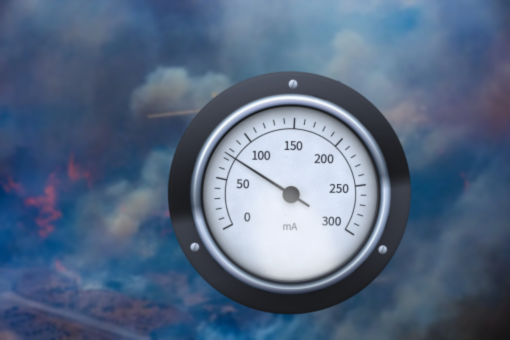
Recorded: 75
